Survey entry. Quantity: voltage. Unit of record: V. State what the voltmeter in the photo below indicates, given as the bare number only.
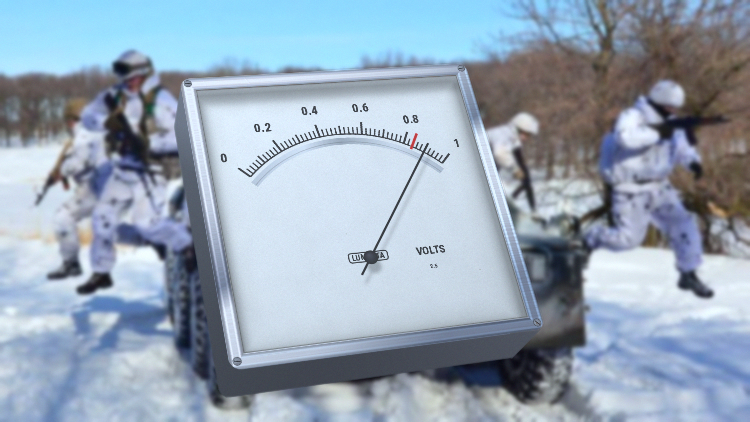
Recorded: 0.9
